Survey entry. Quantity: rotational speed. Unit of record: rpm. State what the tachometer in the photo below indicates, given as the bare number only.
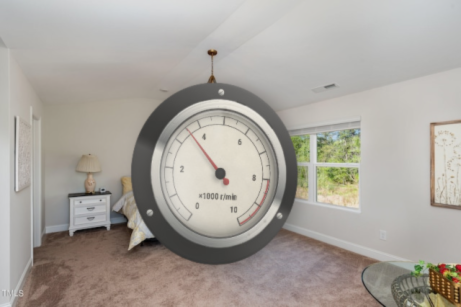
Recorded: 3500
